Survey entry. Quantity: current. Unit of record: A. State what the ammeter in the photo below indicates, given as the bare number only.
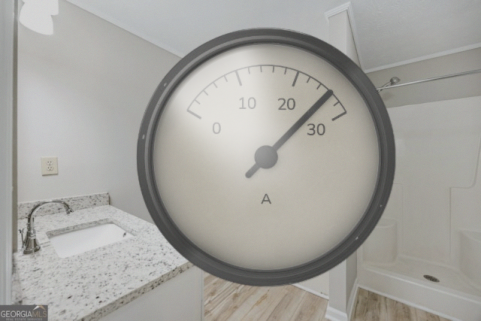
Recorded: 26
